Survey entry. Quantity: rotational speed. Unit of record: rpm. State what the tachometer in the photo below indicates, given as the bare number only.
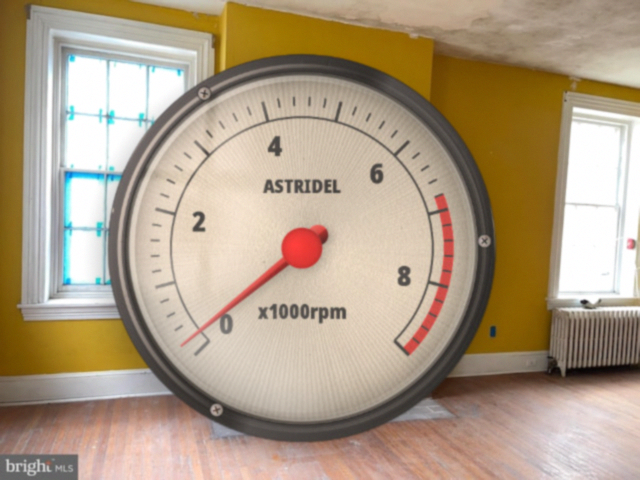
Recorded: 200
